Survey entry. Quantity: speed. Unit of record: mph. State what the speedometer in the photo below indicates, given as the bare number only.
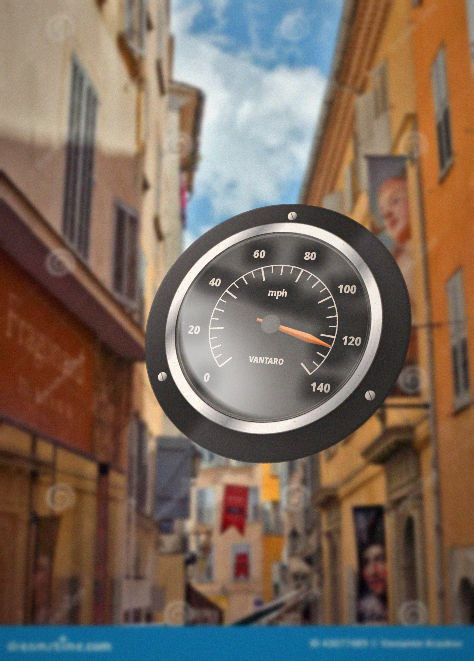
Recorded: 125
